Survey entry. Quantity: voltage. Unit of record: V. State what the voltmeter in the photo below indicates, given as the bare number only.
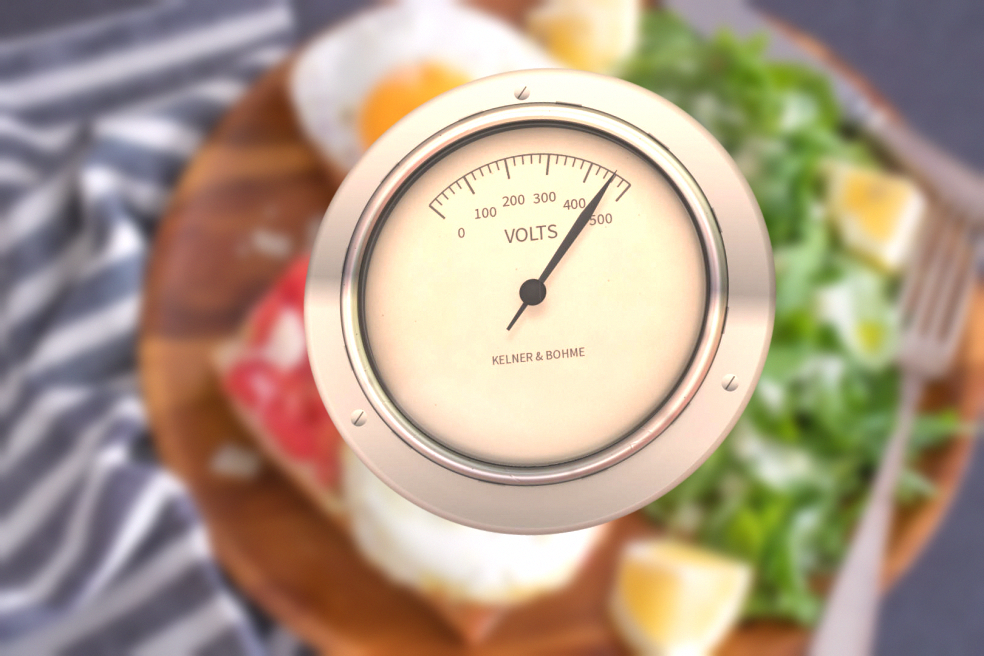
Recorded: 460
